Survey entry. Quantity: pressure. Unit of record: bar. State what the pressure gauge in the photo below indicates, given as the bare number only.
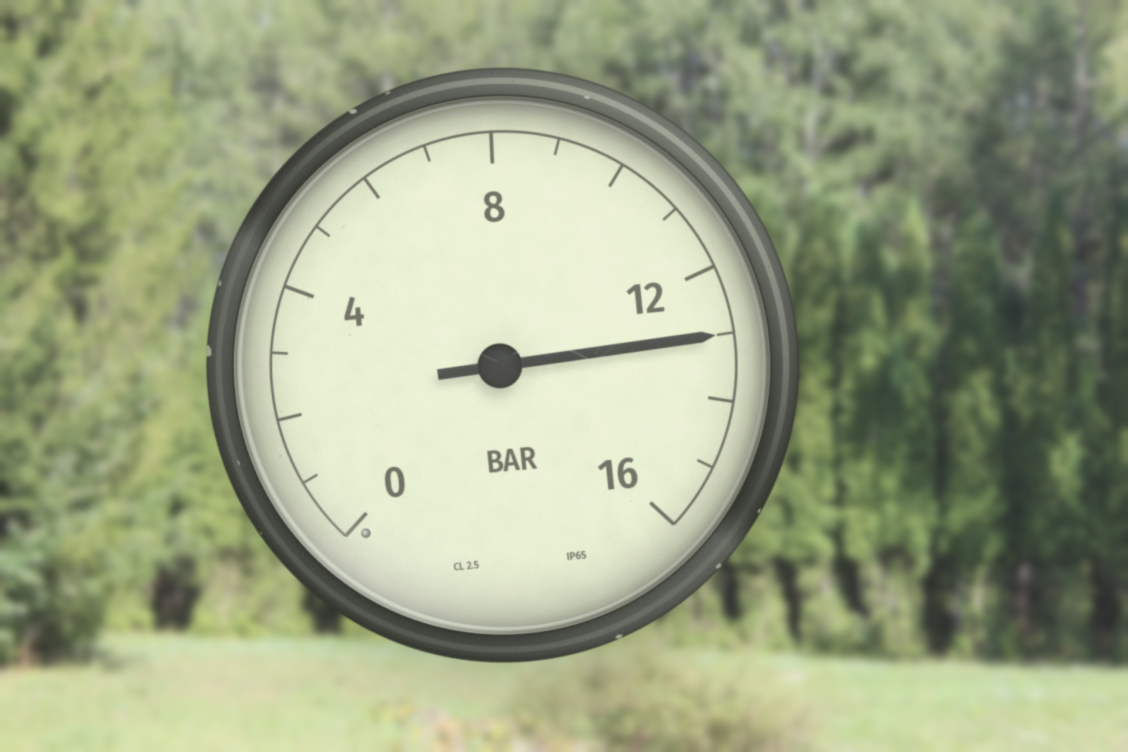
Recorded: 13
